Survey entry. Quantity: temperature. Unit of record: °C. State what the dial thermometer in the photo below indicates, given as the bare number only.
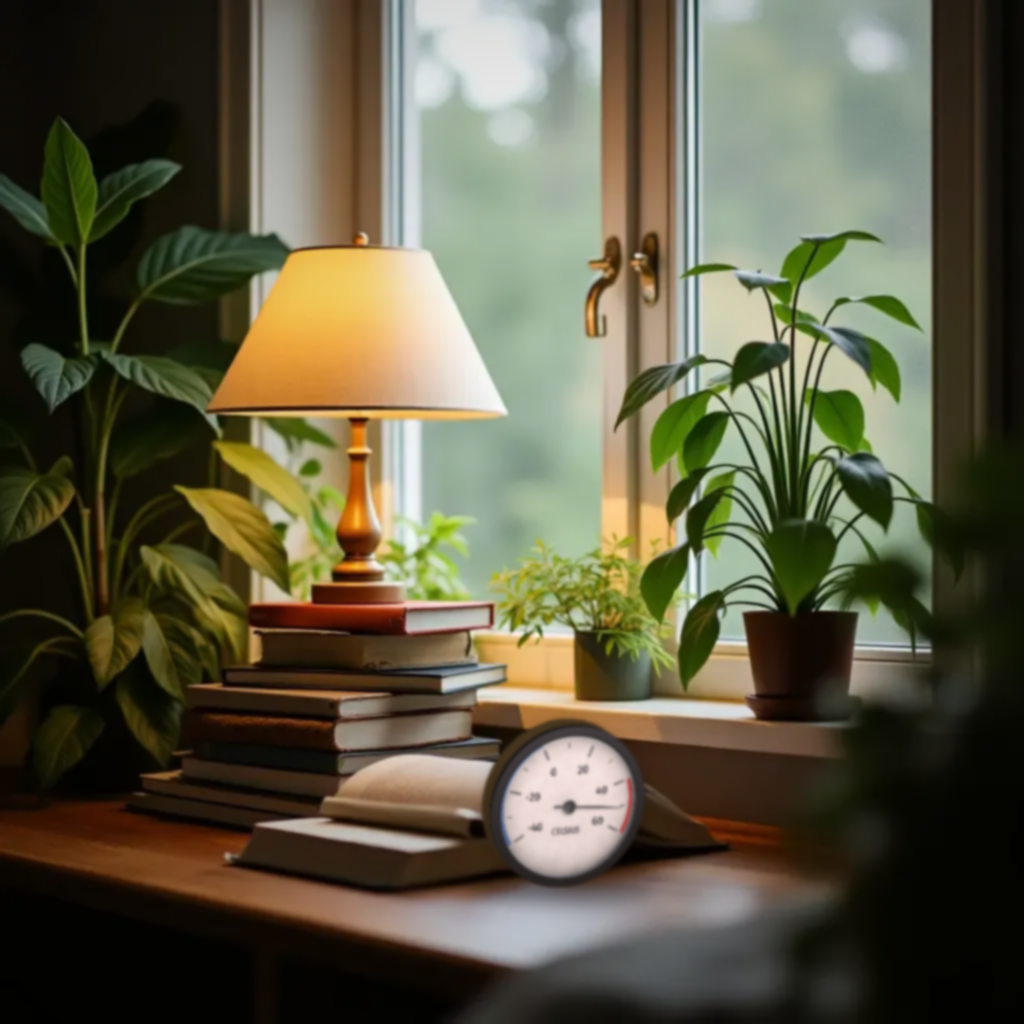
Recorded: 50
